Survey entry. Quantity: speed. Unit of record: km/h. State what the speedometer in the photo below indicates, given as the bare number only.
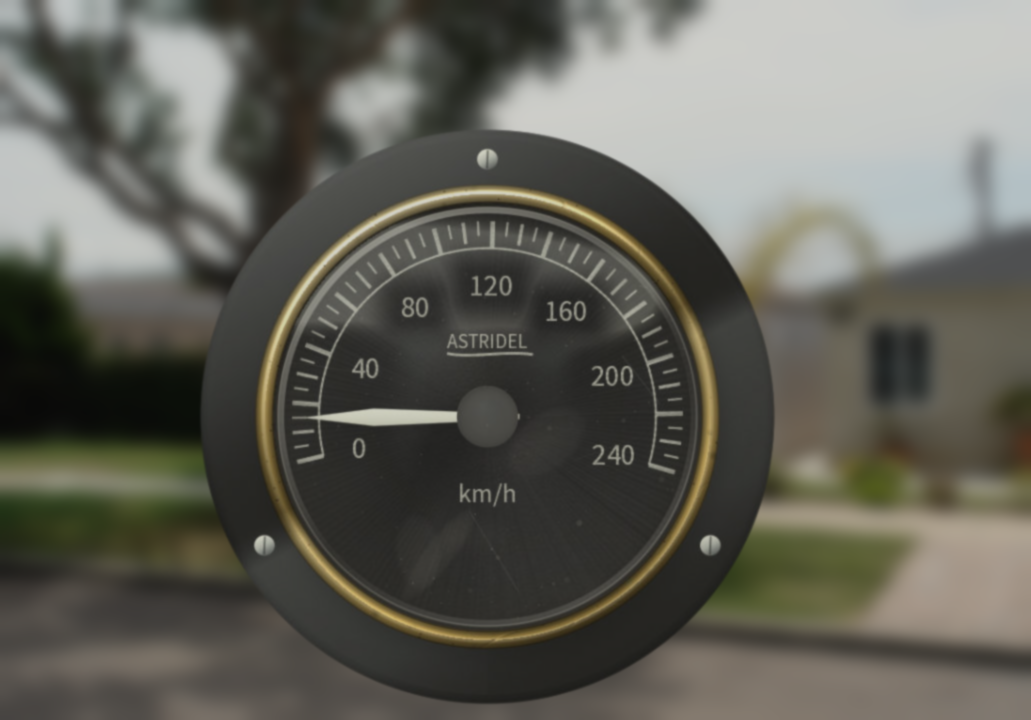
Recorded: 15
